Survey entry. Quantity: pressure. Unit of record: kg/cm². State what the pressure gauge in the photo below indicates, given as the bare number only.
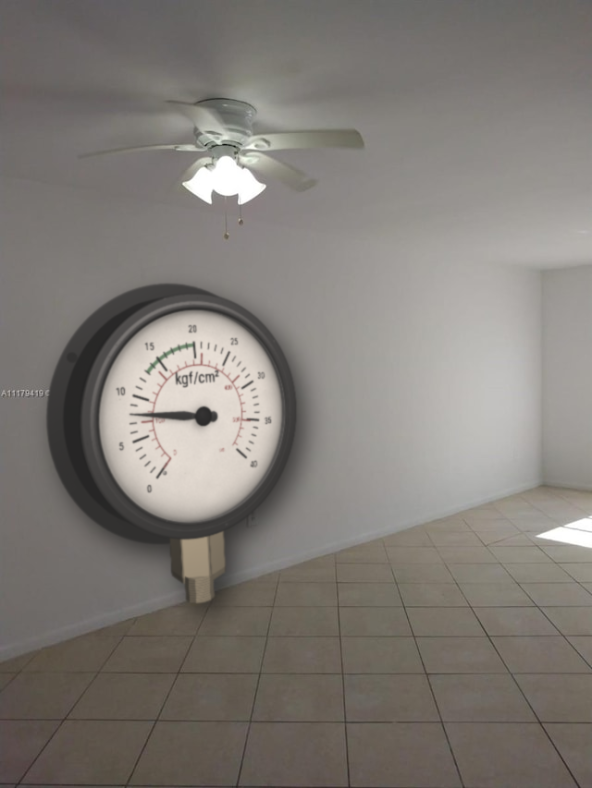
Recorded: 8
